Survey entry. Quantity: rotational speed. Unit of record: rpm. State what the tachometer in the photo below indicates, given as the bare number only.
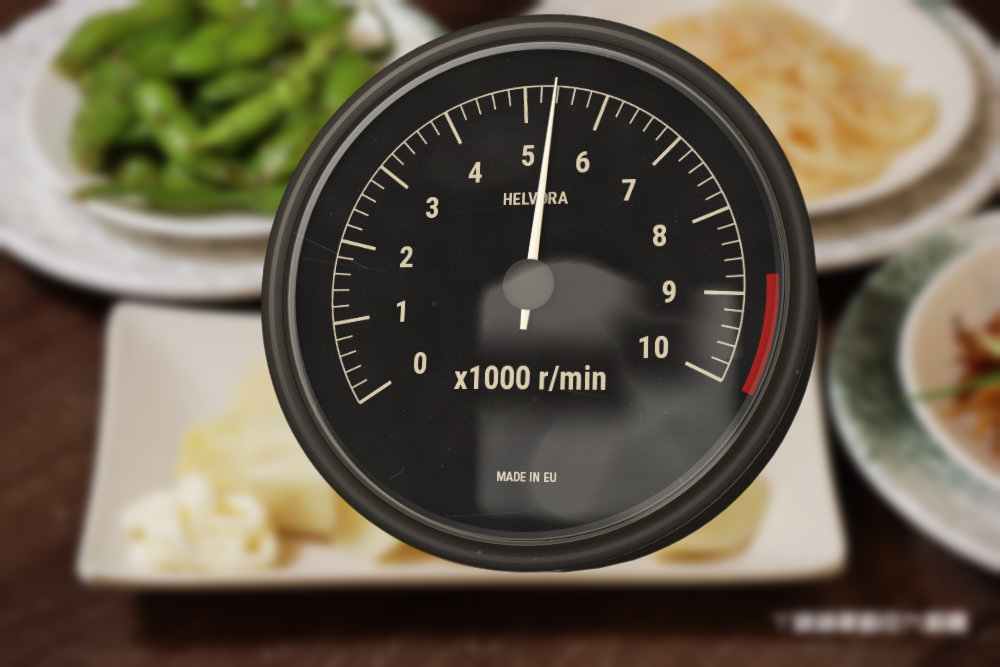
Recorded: 5400
